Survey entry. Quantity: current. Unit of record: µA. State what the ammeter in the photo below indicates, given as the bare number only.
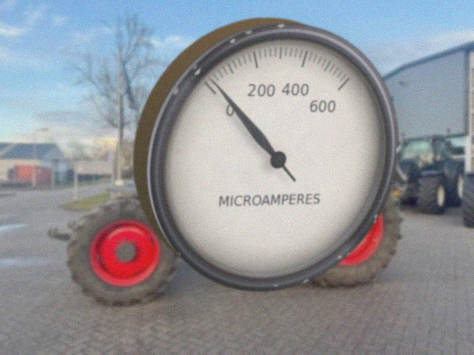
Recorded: 20
